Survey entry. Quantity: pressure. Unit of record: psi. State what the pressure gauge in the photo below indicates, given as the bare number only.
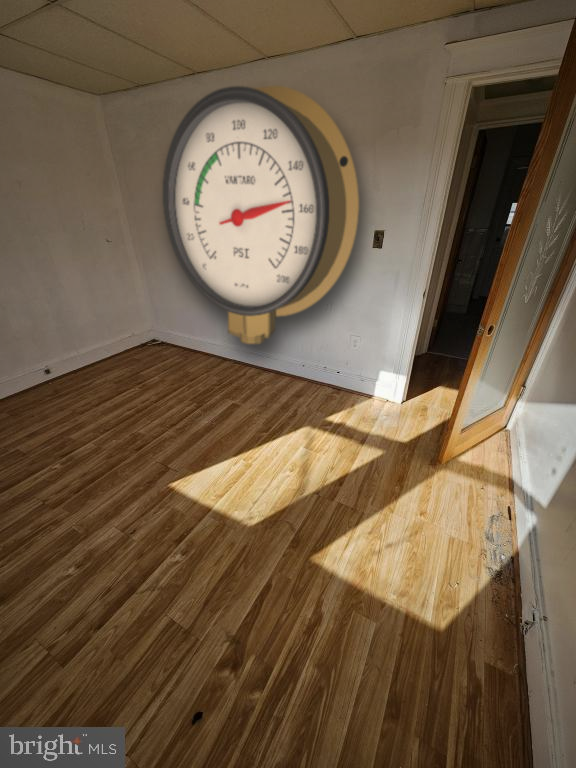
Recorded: 155
